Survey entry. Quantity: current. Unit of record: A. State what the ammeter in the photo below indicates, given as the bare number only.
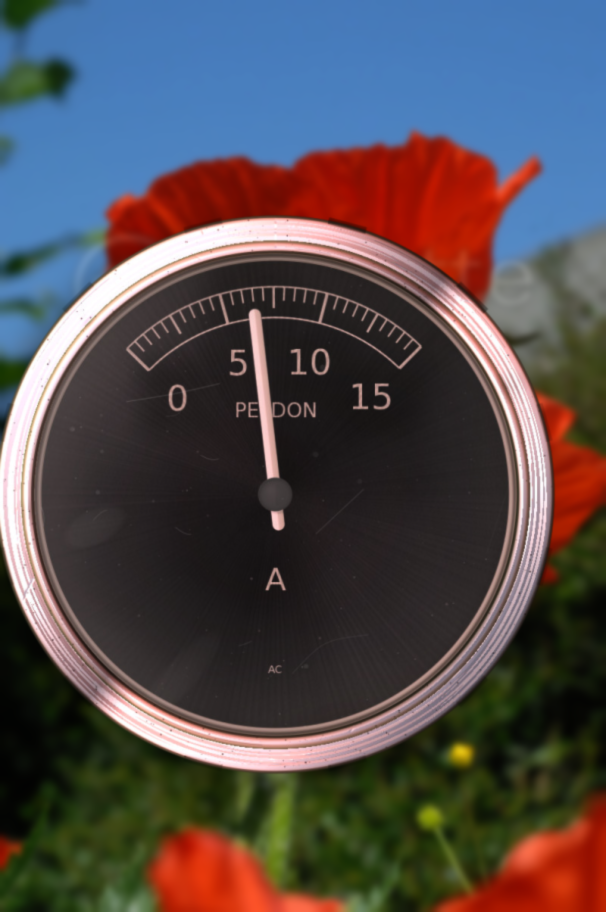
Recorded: 6.5
